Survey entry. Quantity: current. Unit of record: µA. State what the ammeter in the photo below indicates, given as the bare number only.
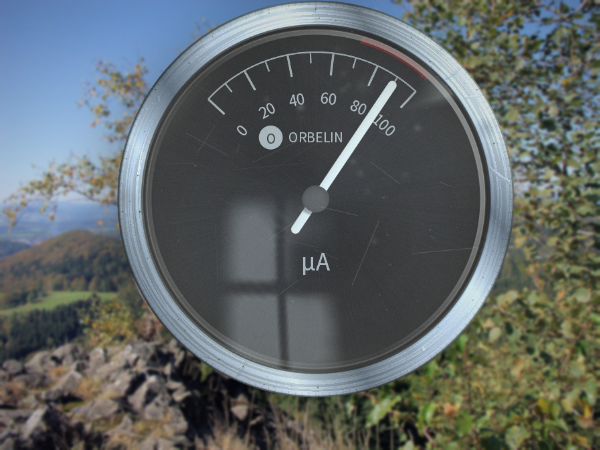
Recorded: 90
